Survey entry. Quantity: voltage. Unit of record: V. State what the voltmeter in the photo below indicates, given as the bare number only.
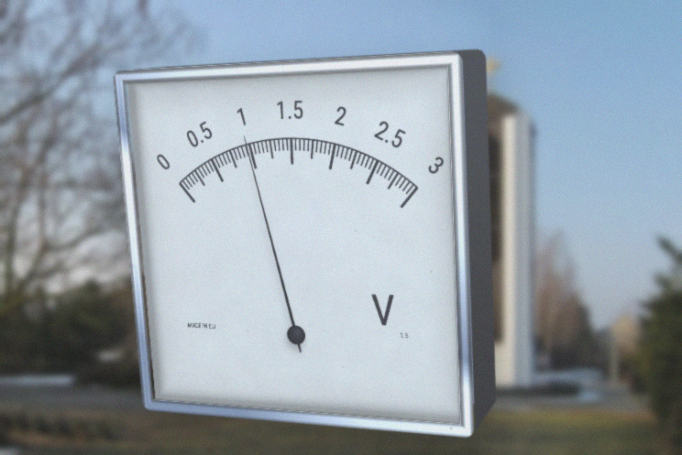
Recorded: 1
